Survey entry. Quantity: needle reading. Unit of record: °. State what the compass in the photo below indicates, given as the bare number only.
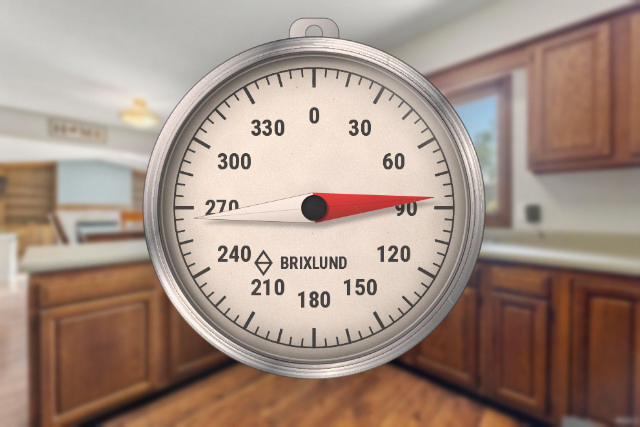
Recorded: 85
